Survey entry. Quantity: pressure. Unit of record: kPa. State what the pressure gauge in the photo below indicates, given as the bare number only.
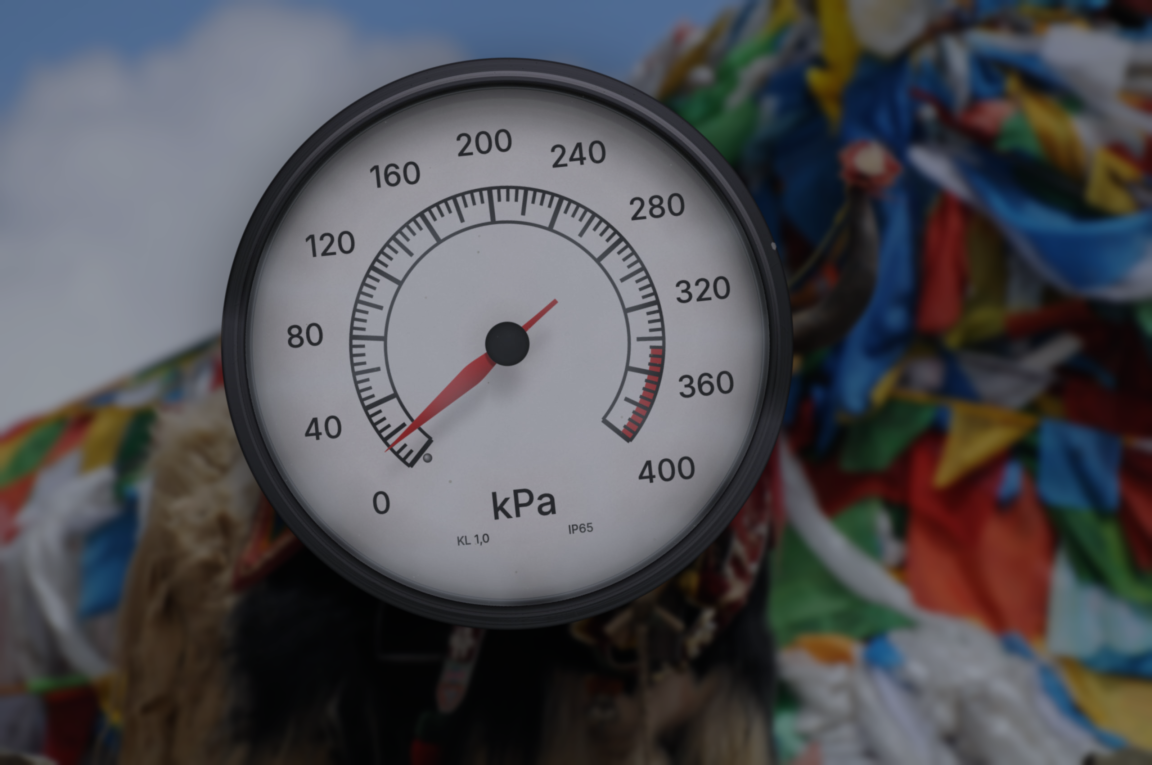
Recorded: 15
